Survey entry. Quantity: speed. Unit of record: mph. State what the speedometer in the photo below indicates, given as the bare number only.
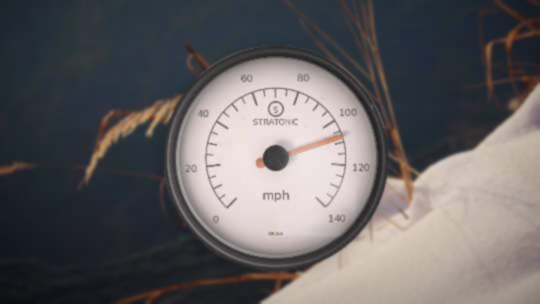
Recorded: 107.5
